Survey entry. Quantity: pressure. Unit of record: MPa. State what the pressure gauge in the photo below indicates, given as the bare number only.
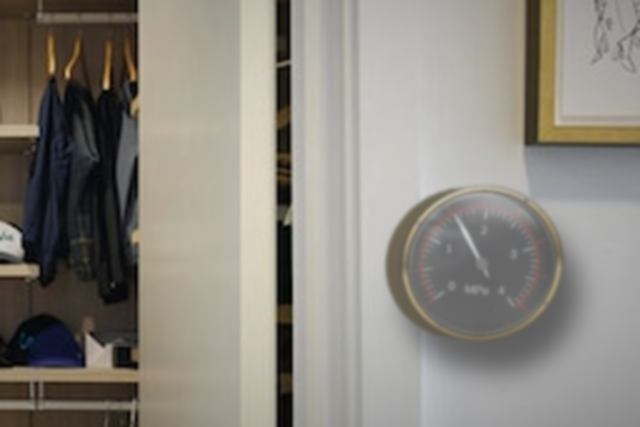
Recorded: 1.5
